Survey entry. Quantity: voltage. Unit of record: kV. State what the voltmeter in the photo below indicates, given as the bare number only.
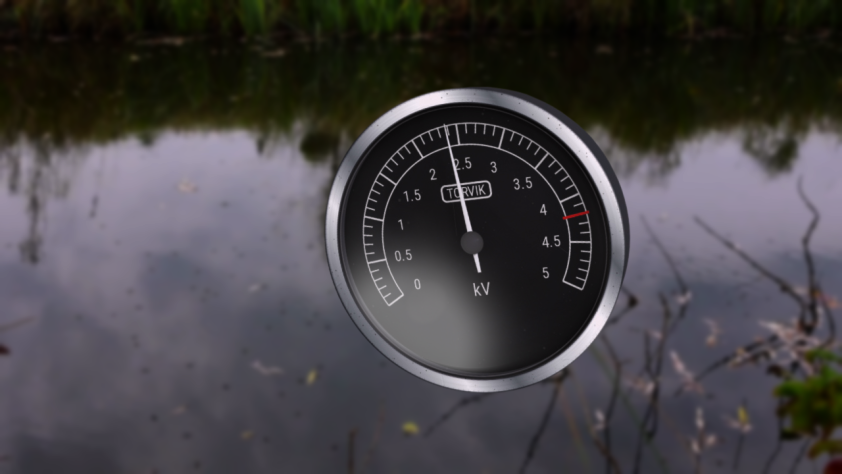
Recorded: 2.4
